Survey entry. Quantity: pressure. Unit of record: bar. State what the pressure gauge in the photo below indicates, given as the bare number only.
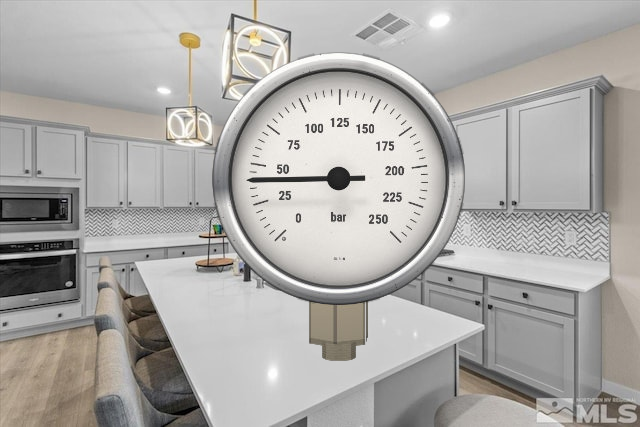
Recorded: 40
